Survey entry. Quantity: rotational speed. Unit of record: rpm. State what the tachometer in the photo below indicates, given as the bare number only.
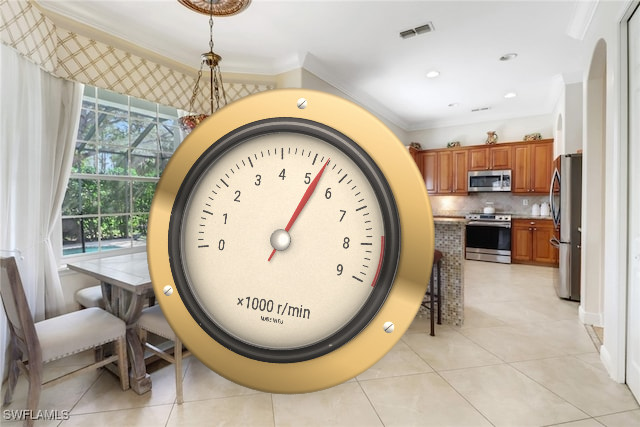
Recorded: 5400
